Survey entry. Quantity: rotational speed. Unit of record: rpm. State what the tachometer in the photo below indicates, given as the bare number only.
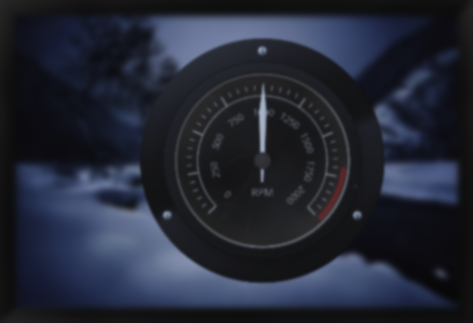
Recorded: 1000
